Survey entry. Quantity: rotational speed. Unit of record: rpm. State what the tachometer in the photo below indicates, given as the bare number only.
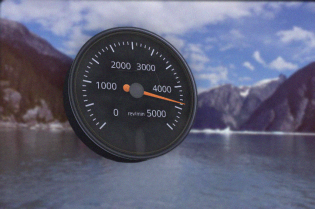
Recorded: 4400
